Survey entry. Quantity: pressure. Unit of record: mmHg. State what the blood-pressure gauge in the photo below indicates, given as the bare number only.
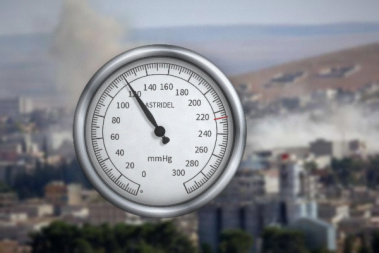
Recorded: 120
